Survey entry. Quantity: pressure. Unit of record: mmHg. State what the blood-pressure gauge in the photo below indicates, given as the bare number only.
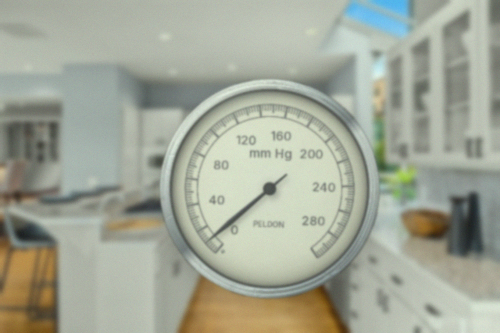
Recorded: 10
